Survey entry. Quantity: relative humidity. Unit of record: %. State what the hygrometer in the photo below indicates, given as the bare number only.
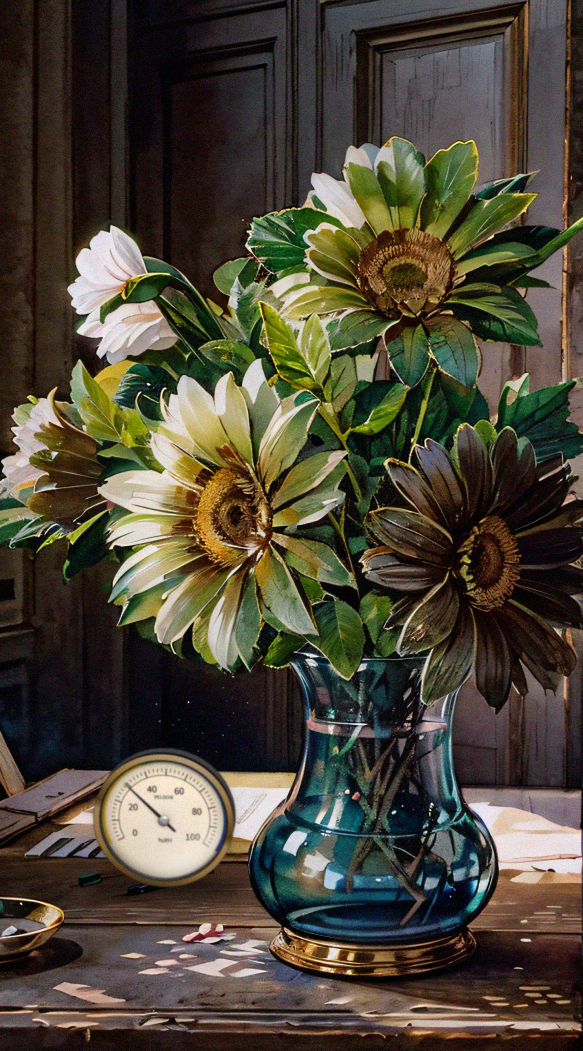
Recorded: 30
